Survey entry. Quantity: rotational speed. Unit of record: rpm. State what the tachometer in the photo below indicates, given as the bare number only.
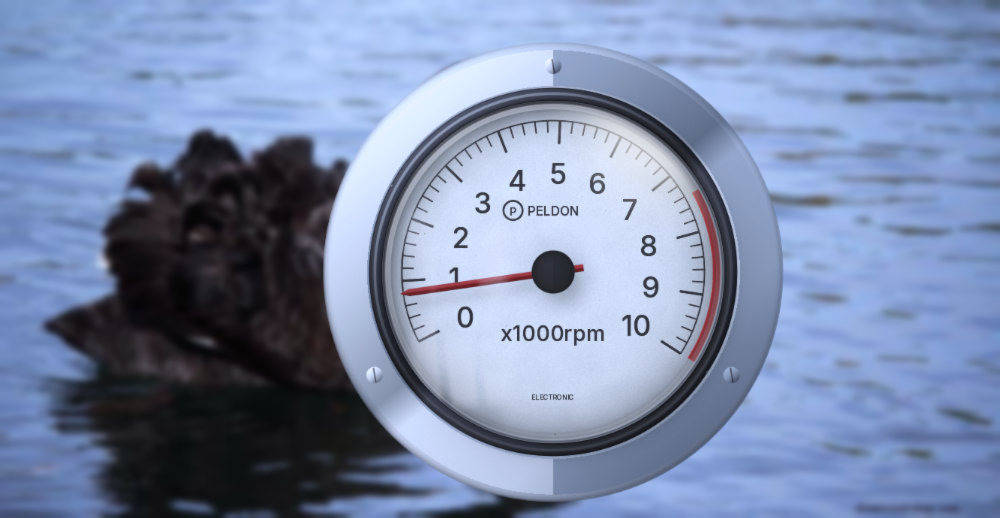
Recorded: 800
